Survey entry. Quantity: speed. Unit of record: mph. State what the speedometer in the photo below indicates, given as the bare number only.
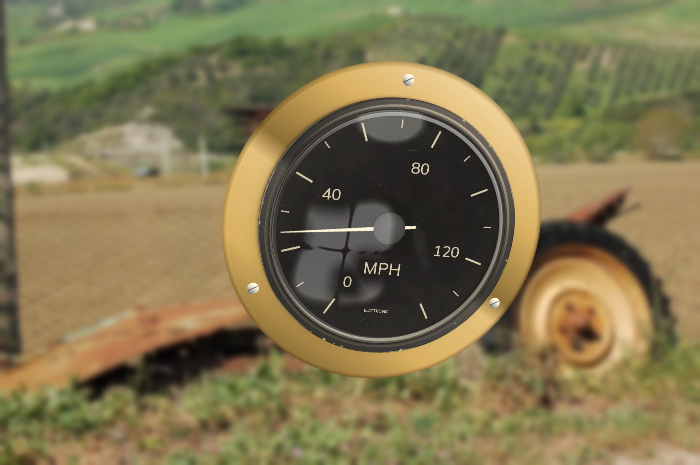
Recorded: 25
